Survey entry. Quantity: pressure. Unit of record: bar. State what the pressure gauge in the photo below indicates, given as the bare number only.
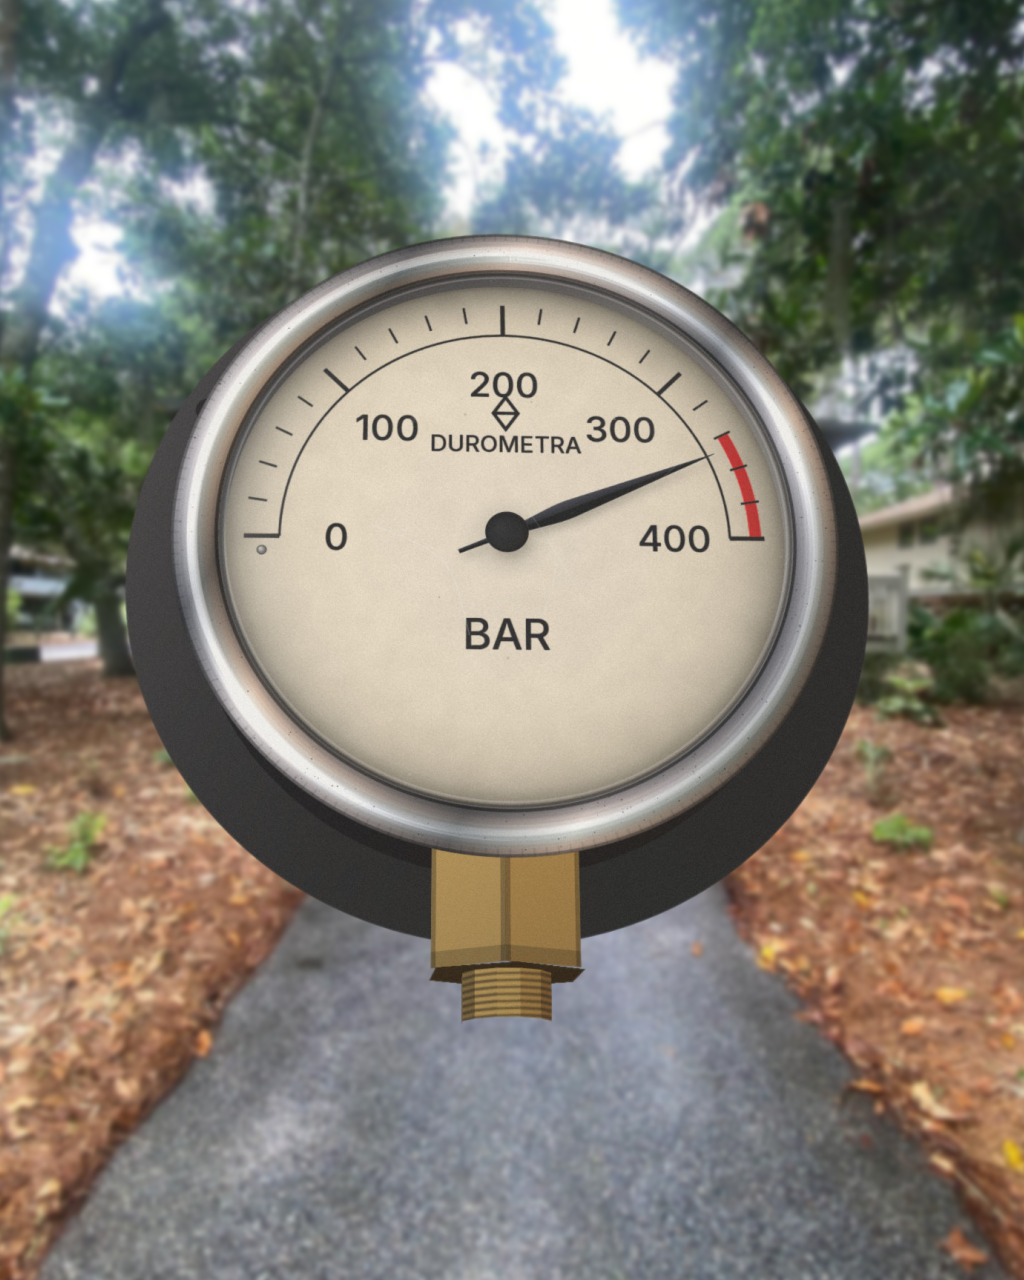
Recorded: 350
